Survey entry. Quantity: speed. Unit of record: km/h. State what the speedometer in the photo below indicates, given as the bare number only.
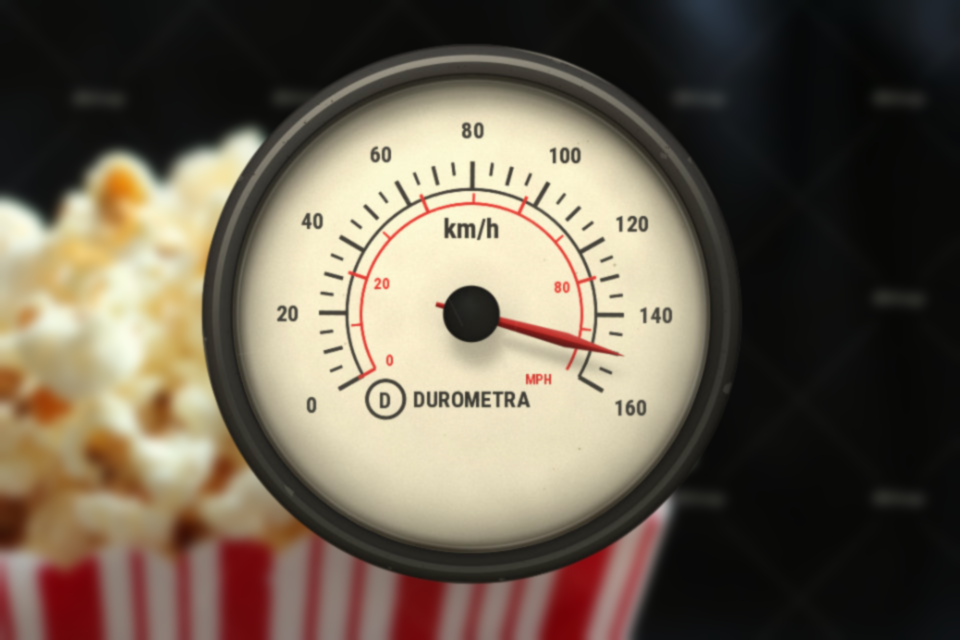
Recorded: 150
